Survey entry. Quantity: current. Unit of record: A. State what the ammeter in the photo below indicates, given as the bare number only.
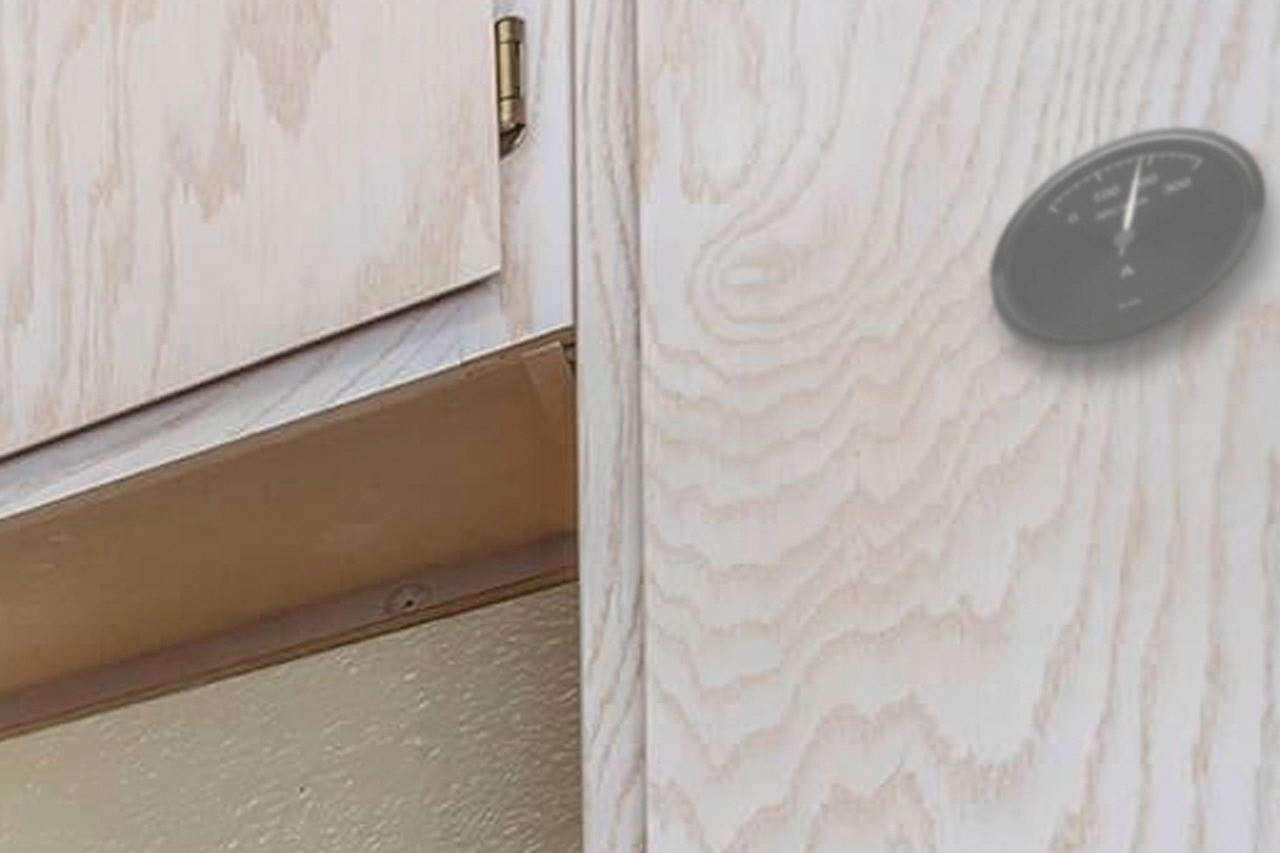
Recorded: 180
